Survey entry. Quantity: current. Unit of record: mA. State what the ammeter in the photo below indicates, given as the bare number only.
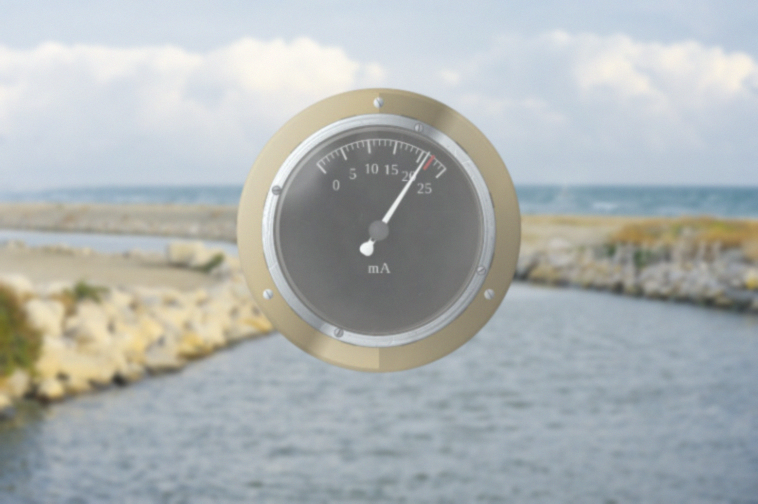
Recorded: 21
